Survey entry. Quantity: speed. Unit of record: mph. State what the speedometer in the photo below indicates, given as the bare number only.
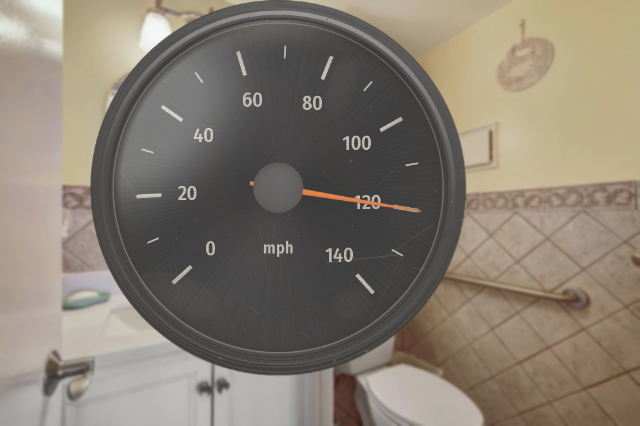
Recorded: 120
